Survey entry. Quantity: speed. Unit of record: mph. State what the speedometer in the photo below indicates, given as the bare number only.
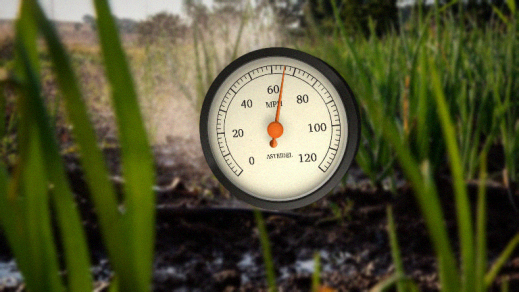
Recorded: 66
